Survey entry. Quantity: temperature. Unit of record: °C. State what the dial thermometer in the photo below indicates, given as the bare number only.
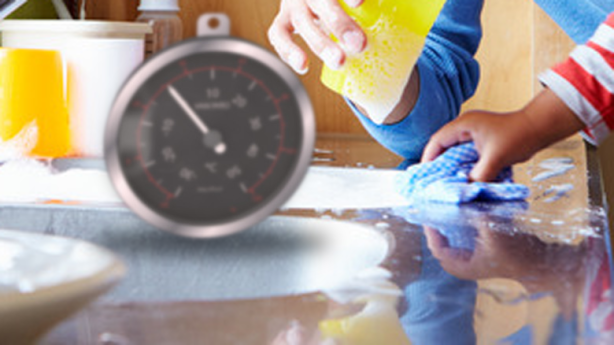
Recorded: 0
